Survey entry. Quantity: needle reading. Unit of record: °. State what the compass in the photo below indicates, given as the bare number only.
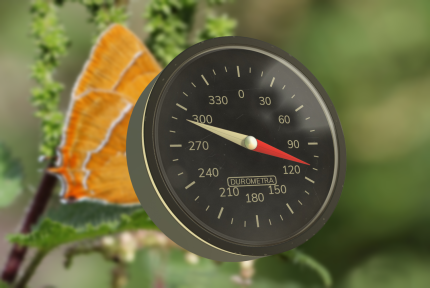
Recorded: 110
